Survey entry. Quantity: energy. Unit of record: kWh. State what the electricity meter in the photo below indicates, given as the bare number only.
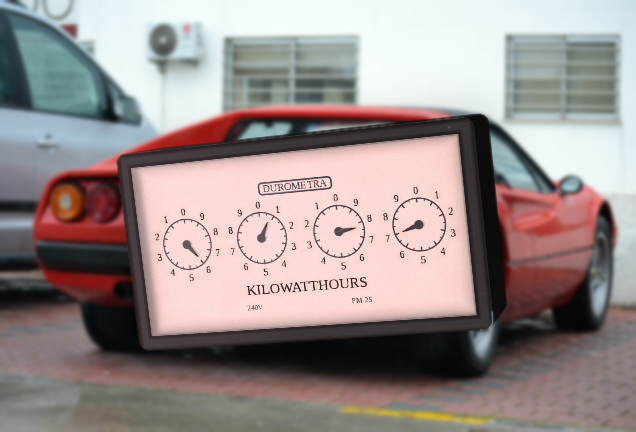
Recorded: 6077
